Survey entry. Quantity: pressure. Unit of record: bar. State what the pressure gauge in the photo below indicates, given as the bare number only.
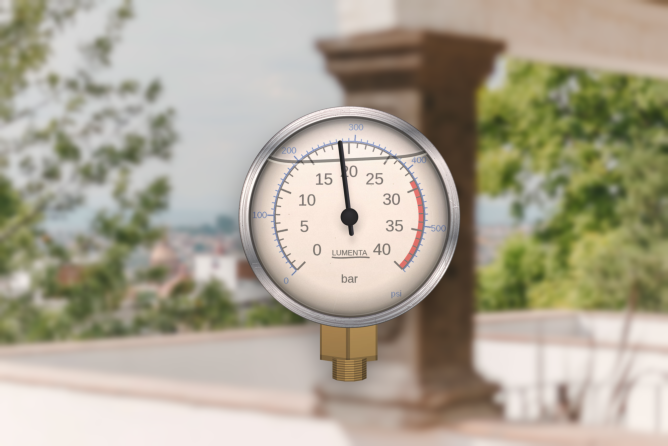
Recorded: 19
